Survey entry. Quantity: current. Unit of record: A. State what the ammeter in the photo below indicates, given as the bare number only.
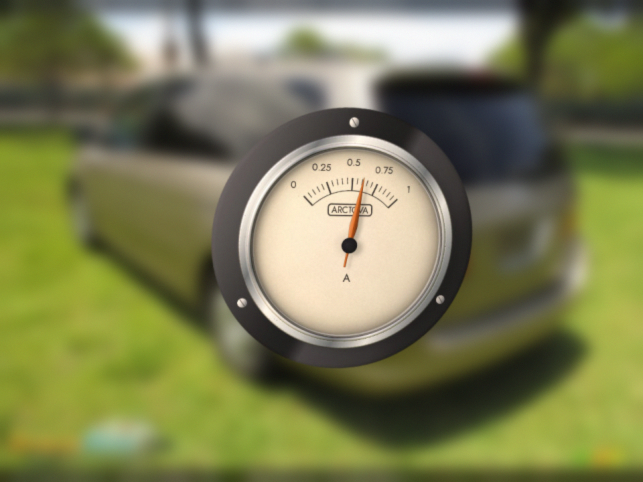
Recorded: 0.6
